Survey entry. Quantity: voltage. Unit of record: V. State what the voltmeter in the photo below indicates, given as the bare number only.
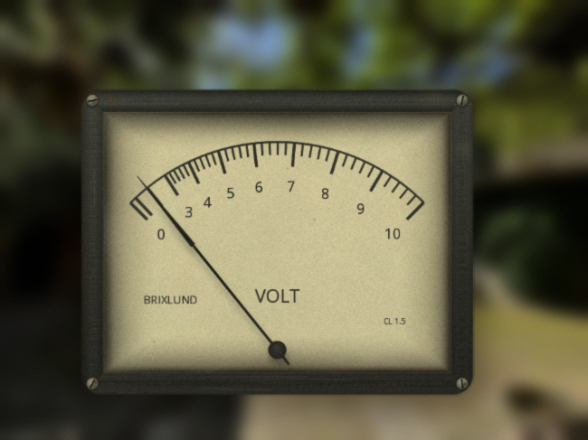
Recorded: 2
